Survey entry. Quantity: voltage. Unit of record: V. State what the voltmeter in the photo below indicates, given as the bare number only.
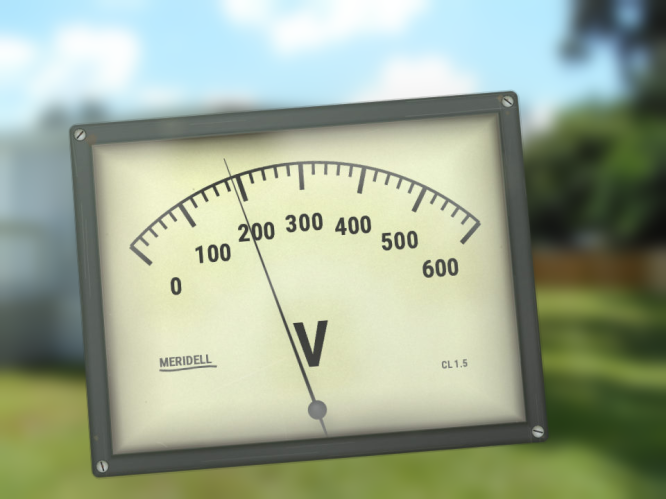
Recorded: 190
